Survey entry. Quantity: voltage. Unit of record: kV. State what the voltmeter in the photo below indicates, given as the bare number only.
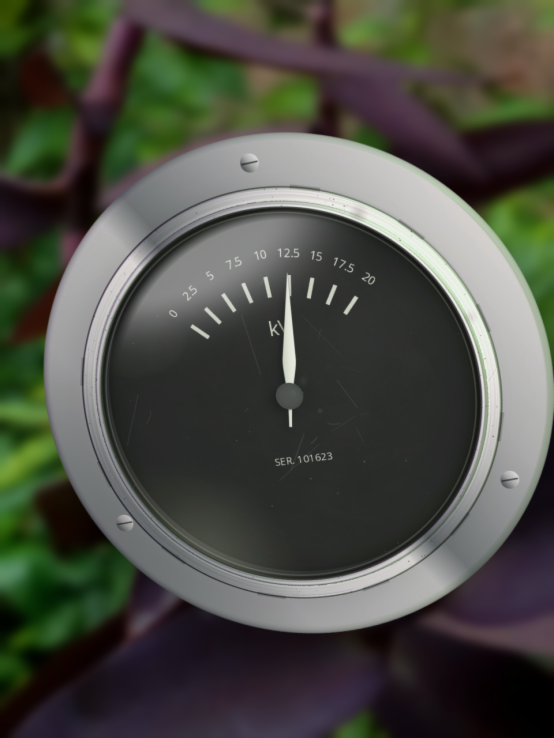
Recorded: 12.5
